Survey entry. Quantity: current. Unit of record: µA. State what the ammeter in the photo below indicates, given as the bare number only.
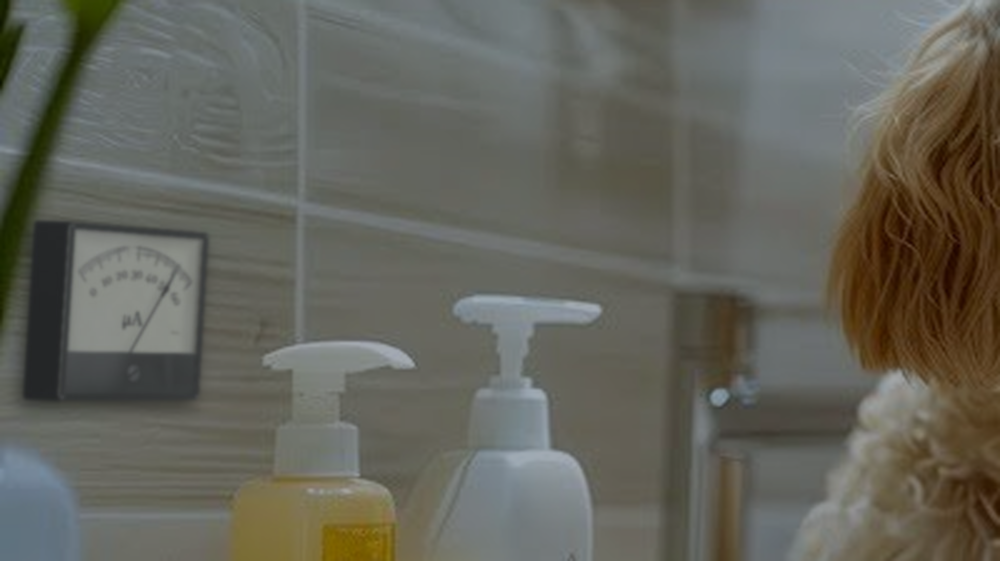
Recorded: 50
